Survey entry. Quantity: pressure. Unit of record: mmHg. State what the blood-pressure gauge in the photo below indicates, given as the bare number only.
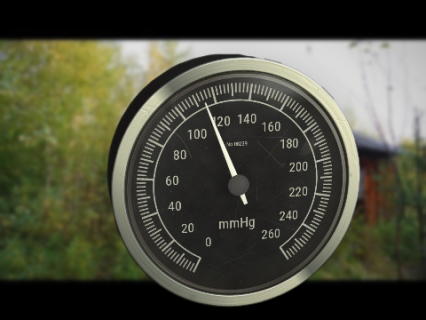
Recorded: 114
